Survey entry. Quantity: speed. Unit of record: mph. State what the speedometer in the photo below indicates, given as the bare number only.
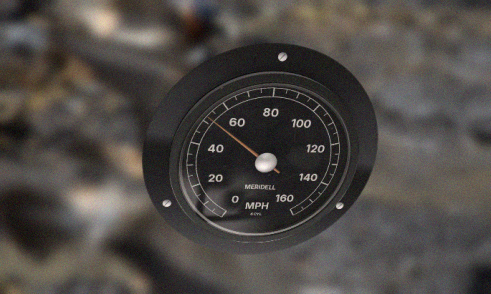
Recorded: 52.5
